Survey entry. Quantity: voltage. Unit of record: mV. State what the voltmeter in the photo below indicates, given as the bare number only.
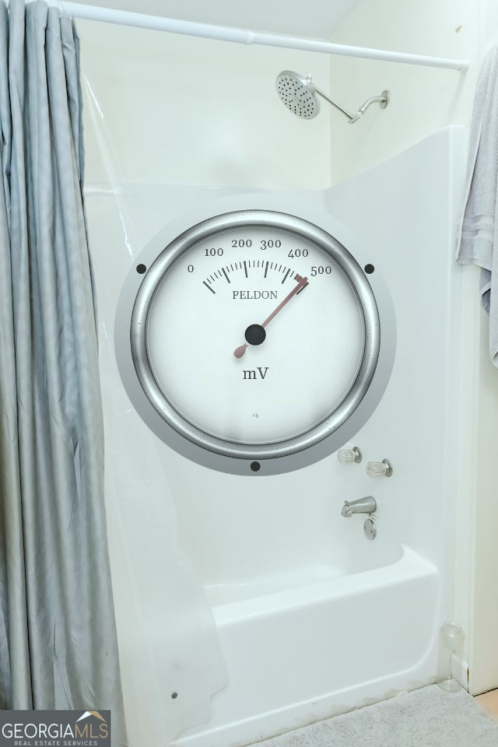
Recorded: 480
